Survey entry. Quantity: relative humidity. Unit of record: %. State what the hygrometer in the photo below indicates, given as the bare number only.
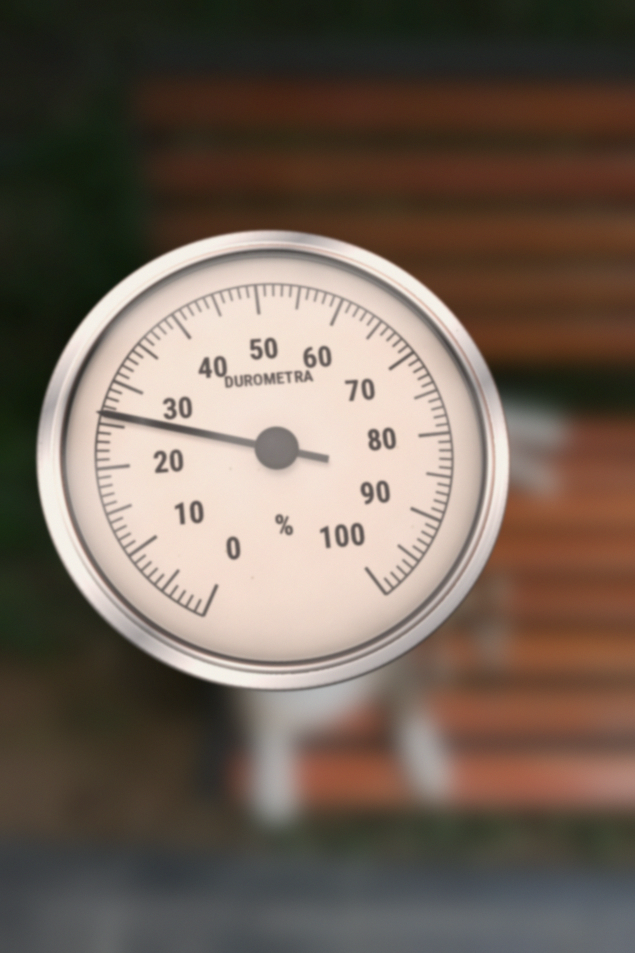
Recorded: 26
